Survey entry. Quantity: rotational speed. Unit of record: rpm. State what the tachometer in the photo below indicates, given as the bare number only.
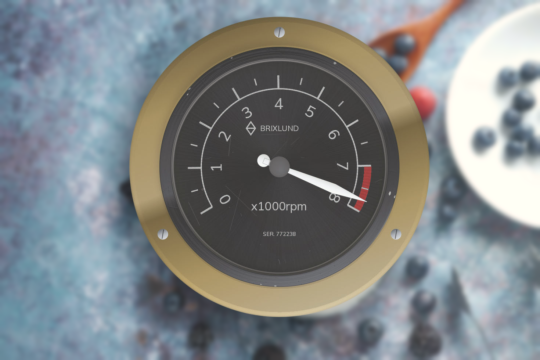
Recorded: 7750
